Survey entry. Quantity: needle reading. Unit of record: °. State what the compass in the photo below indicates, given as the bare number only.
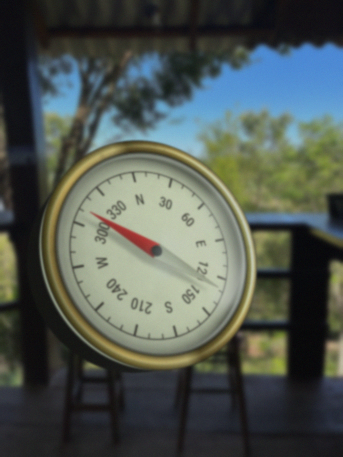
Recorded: 310
